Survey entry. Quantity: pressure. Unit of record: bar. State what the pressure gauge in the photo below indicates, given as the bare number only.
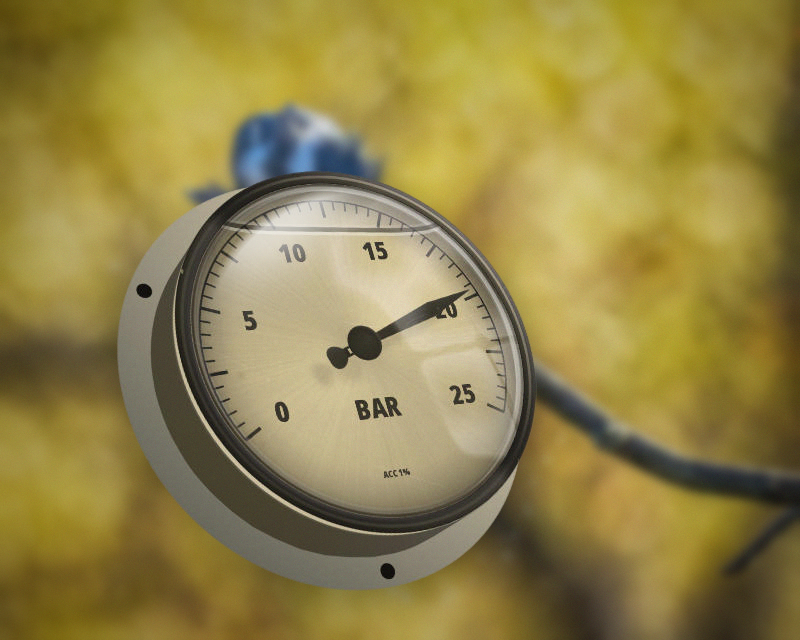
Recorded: 19.75
